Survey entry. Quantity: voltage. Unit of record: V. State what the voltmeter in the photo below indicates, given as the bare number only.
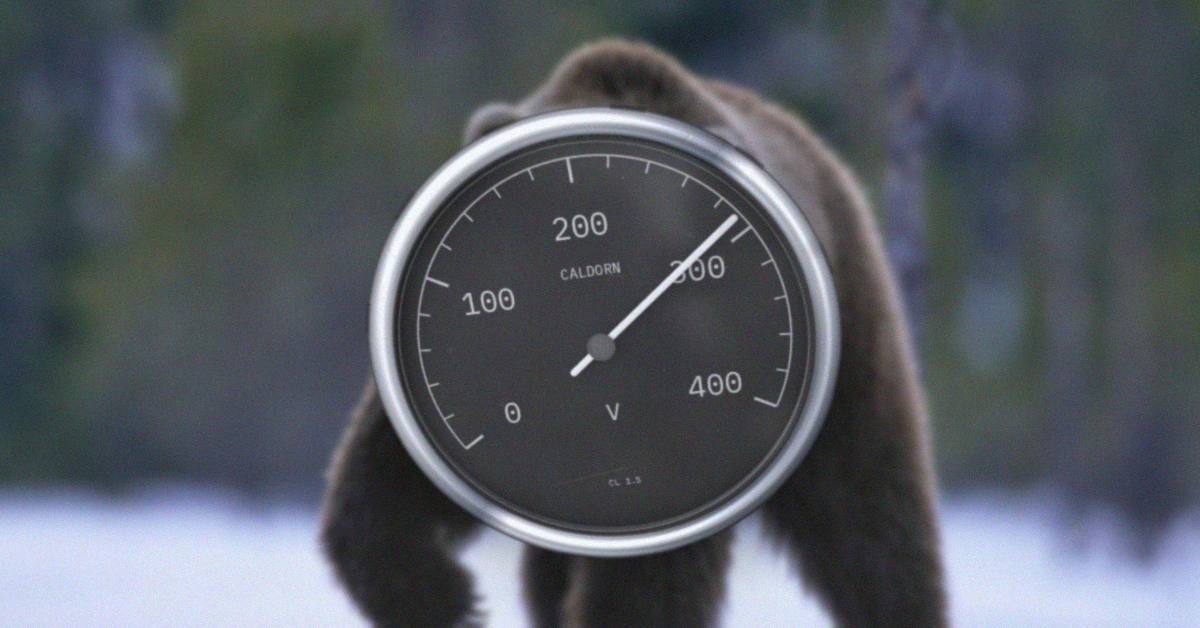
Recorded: 290
